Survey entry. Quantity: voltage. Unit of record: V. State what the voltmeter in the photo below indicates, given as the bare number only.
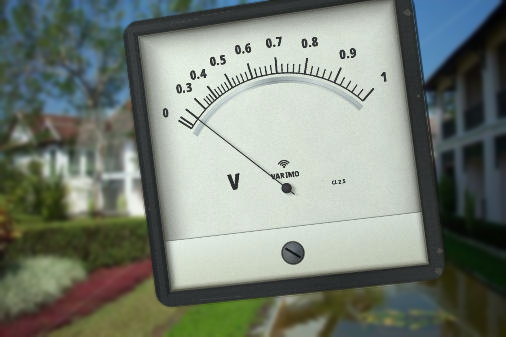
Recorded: 0.2
